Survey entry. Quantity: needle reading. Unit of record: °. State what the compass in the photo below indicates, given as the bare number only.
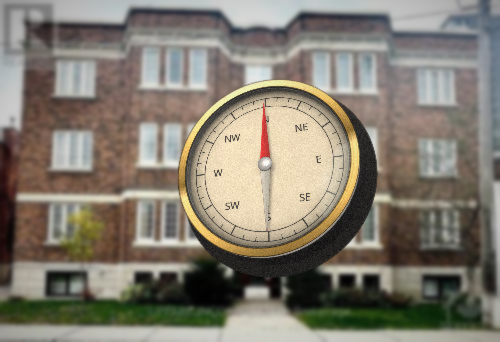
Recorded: 0
